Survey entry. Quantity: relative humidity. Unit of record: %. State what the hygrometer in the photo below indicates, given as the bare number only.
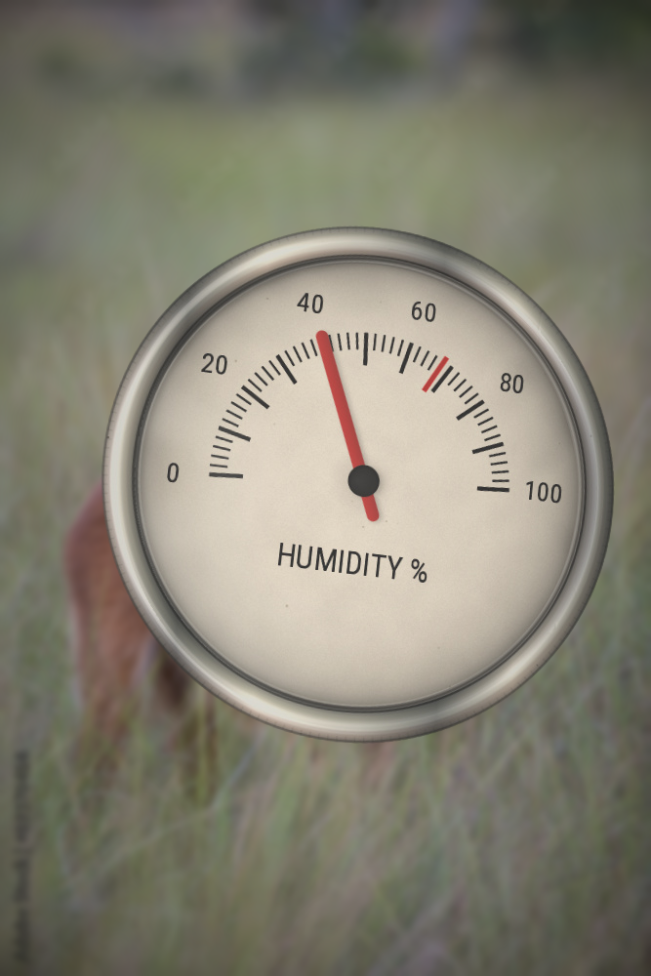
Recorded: 40
